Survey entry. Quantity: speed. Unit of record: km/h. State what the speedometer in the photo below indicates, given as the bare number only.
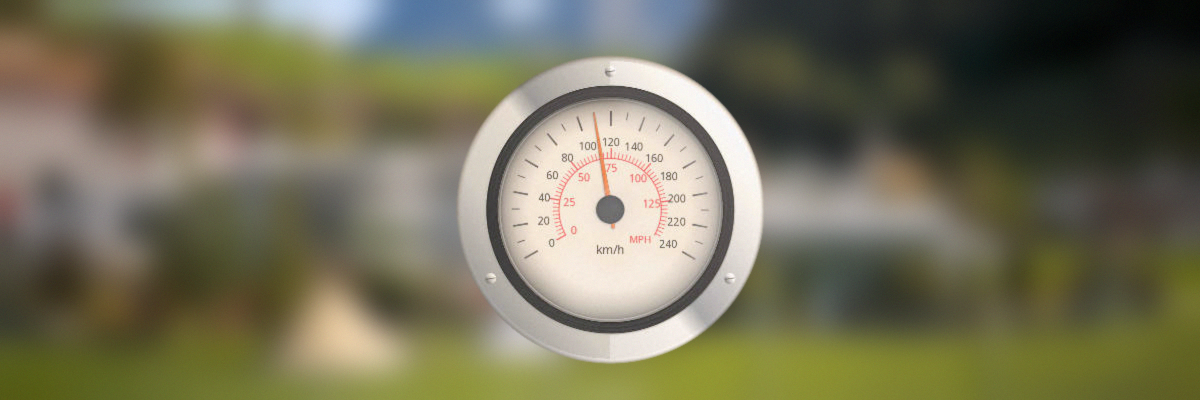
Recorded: 110
